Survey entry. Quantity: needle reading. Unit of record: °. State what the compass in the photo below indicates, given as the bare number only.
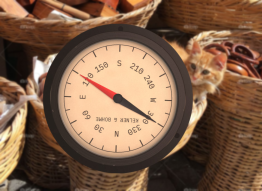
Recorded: 120
